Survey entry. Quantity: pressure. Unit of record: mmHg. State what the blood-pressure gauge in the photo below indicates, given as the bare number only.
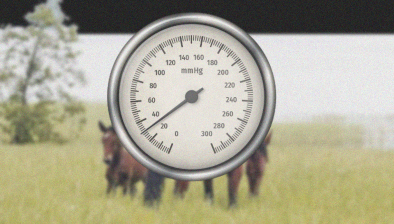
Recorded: 30
